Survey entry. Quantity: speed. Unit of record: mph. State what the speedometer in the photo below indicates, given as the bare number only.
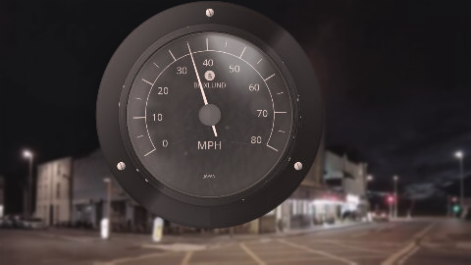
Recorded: 35
